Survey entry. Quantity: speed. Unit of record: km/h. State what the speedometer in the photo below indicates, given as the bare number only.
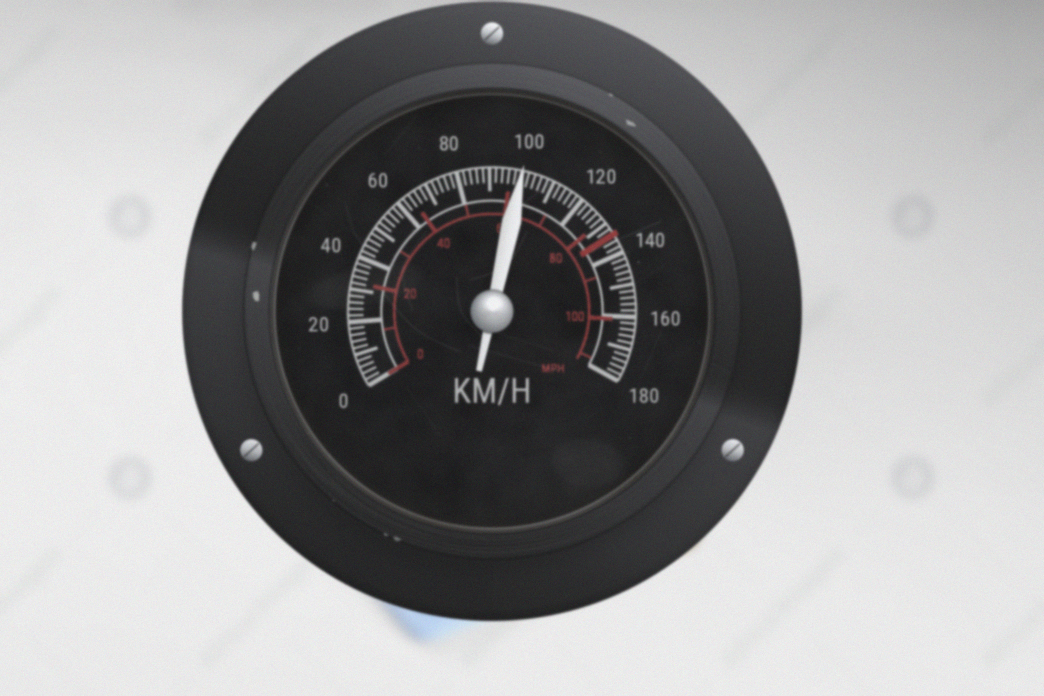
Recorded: 100
